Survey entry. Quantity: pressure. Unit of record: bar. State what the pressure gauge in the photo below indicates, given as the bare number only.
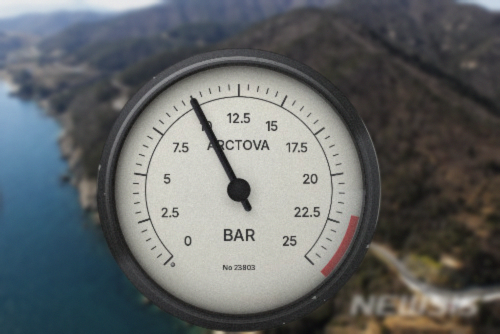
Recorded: 10
